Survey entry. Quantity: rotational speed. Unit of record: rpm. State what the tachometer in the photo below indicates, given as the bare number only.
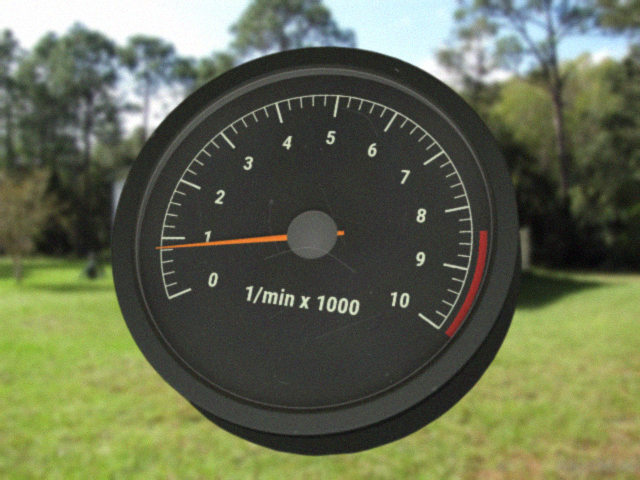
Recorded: 800
